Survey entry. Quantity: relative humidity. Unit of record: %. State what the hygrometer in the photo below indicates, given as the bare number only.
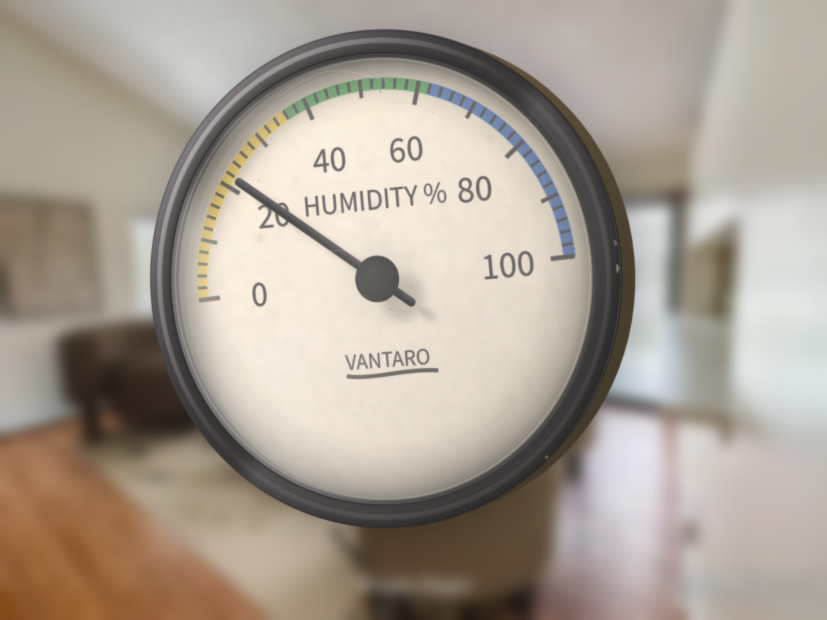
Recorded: 22
